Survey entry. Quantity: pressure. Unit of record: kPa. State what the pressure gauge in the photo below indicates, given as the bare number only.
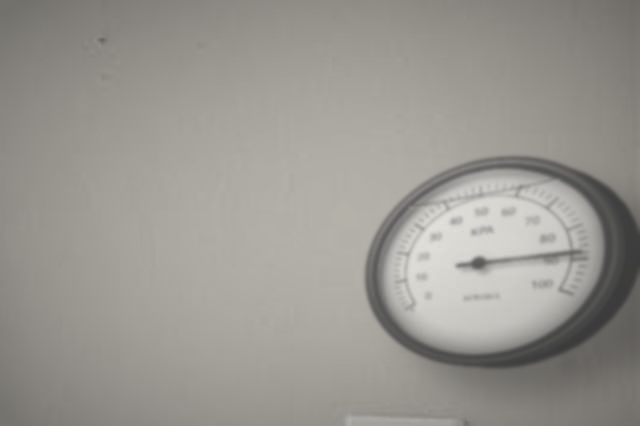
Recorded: 88
